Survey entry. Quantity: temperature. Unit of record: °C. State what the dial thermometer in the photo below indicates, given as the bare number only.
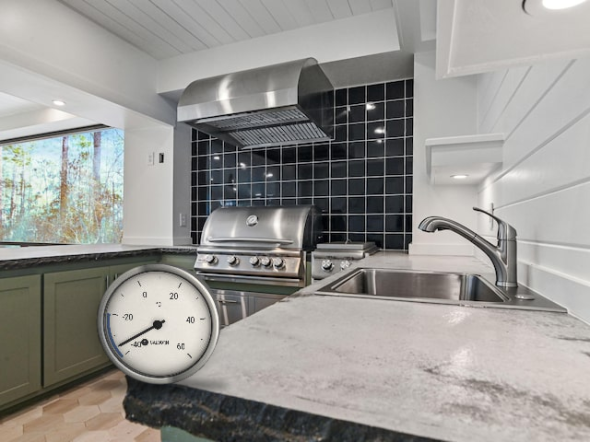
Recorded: -35
